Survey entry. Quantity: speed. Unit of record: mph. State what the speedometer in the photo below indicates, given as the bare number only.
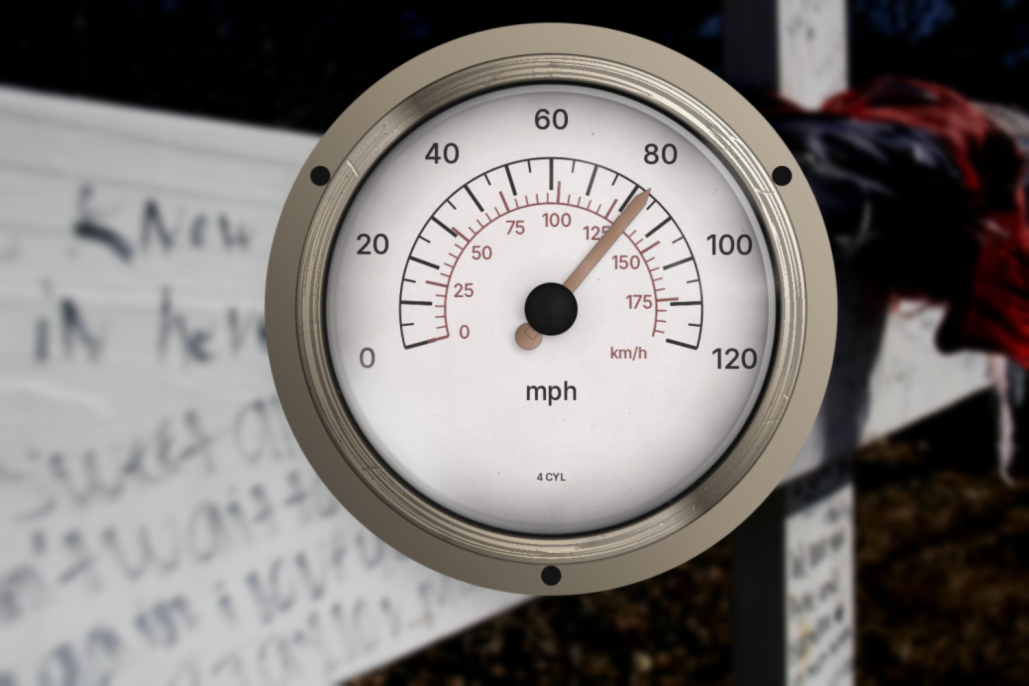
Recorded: 82.5
